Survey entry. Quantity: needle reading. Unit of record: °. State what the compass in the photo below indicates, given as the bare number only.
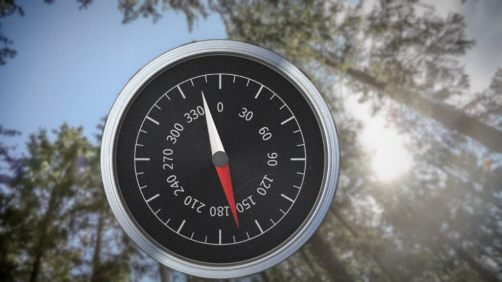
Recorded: 165
